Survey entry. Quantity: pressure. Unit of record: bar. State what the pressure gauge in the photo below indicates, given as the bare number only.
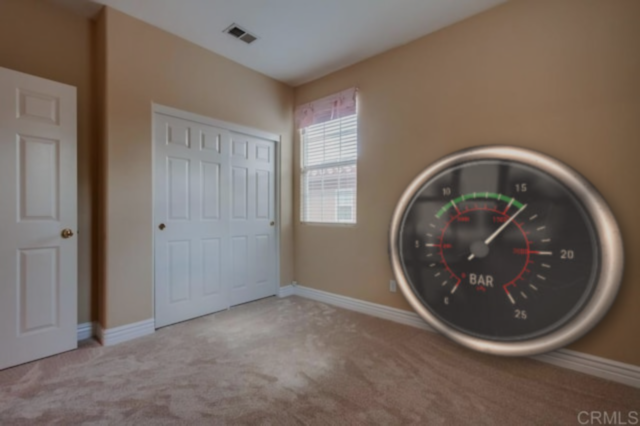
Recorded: 16
